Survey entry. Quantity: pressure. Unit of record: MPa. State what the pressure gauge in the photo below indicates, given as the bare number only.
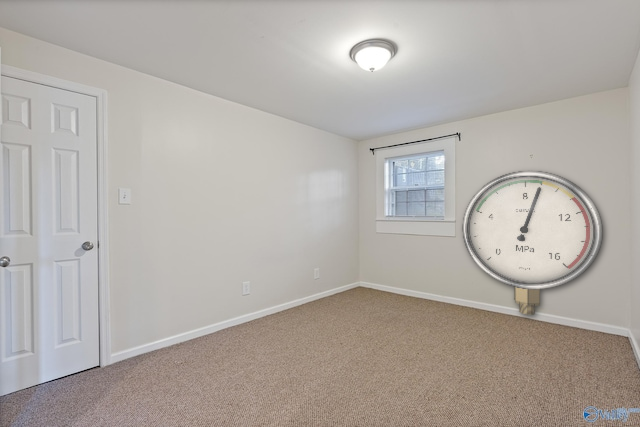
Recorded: 9
